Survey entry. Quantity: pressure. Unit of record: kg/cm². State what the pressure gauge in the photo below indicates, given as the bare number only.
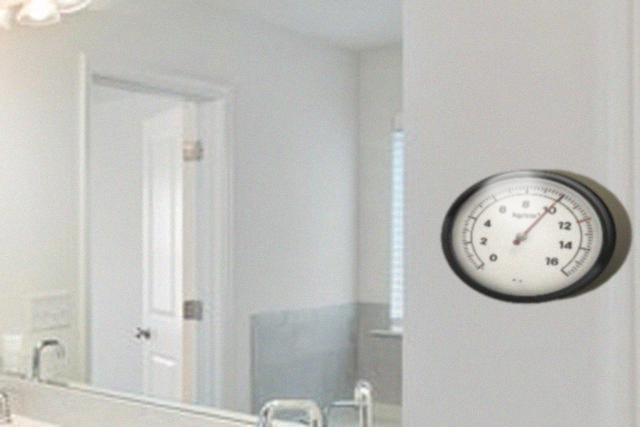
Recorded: 10
